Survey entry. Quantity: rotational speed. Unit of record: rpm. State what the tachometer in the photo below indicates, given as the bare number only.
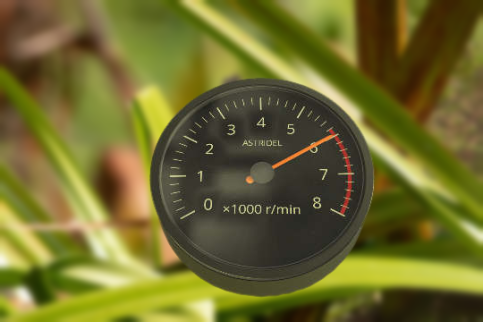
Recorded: 6000
